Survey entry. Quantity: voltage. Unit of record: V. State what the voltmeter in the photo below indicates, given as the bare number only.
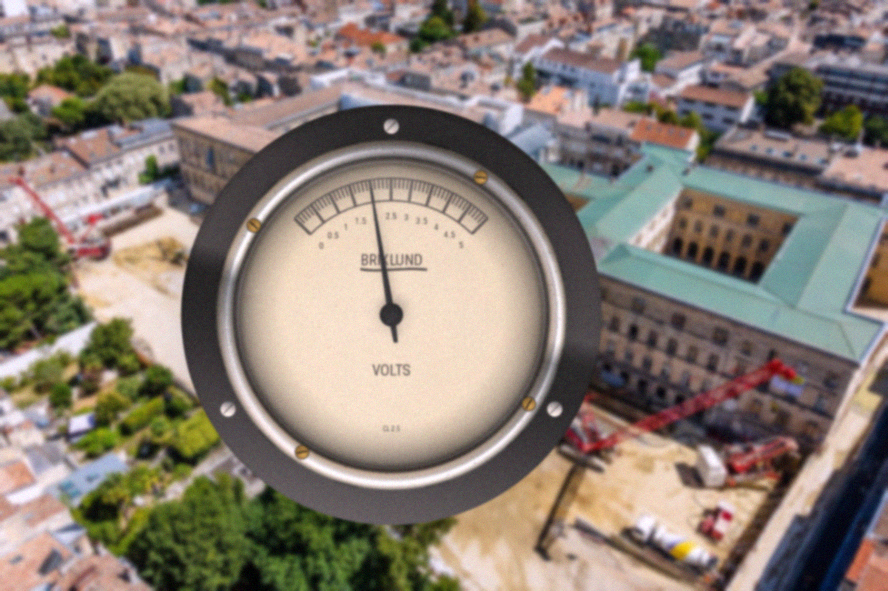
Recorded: 2
